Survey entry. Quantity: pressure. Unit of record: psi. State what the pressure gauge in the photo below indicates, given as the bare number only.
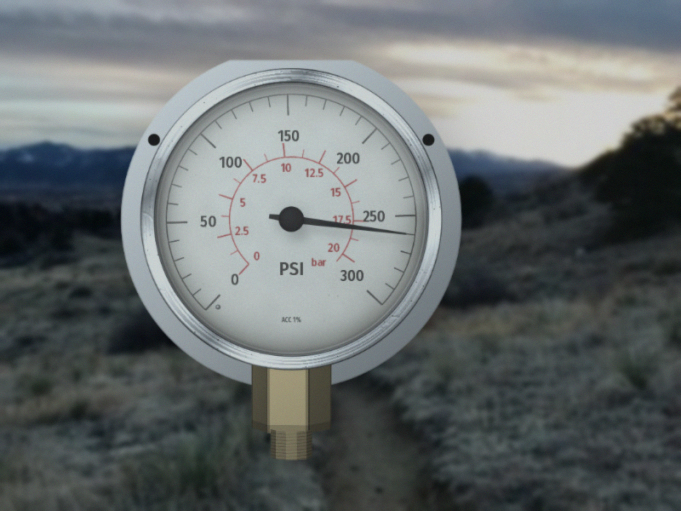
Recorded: 260
